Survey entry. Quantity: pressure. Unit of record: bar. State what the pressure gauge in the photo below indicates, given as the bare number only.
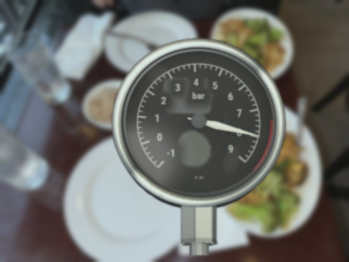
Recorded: 8
